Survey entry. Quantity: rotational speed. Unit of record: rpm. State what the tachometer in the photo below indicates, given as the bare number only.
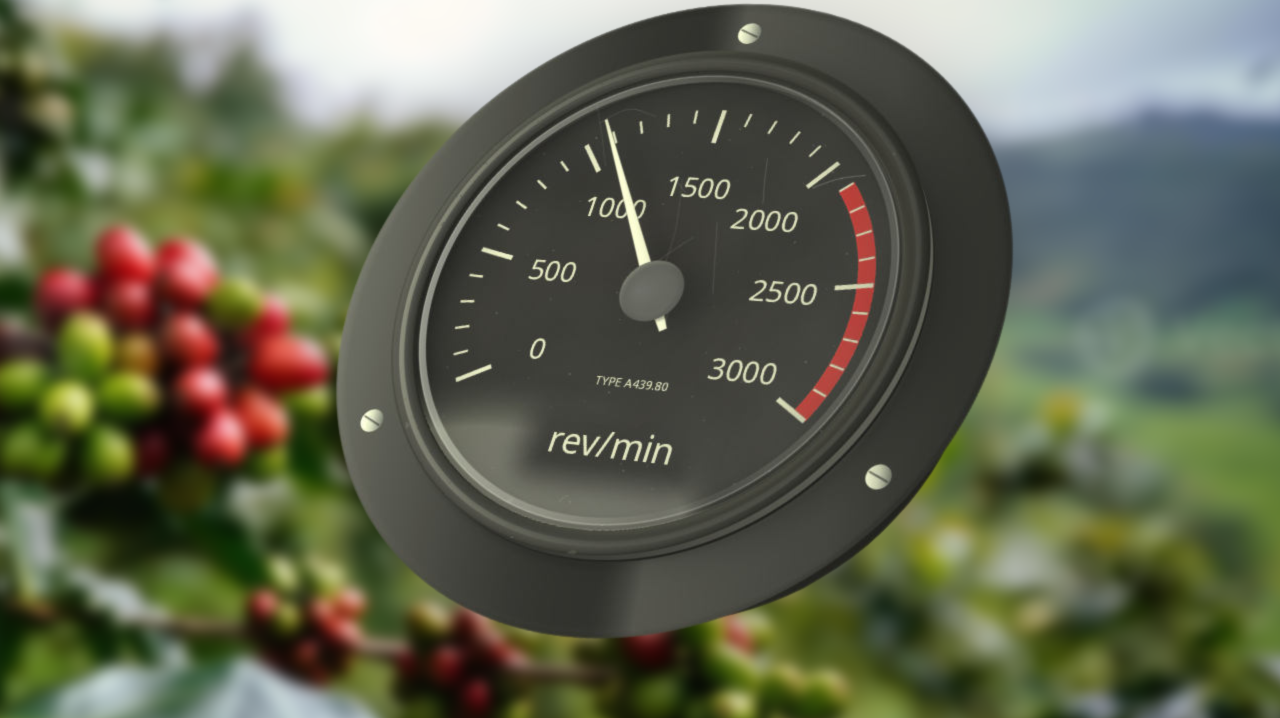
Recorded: 1100
